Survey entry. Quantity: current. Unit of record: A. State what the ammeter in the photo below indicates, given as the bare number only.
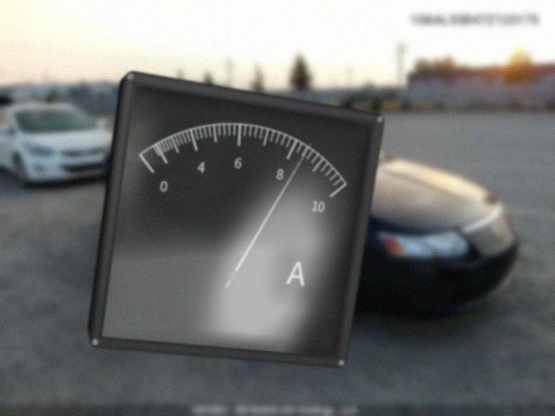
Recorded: 8.4
